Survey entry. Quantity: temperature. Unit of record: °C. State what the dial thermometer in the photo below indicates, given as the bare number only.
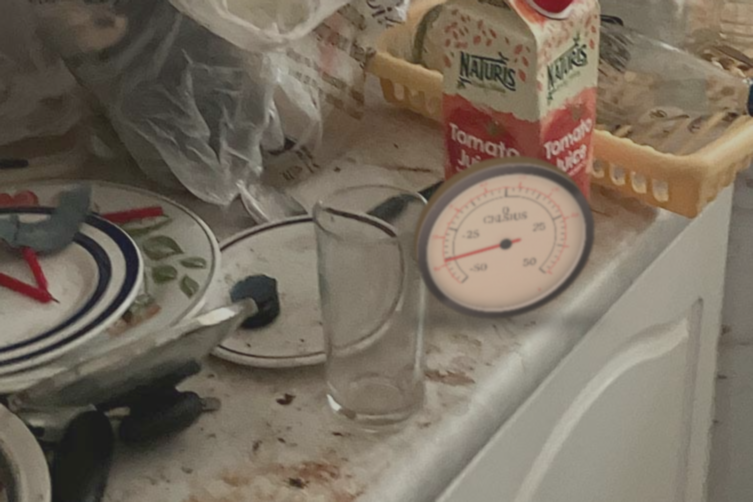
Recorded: -37.5
